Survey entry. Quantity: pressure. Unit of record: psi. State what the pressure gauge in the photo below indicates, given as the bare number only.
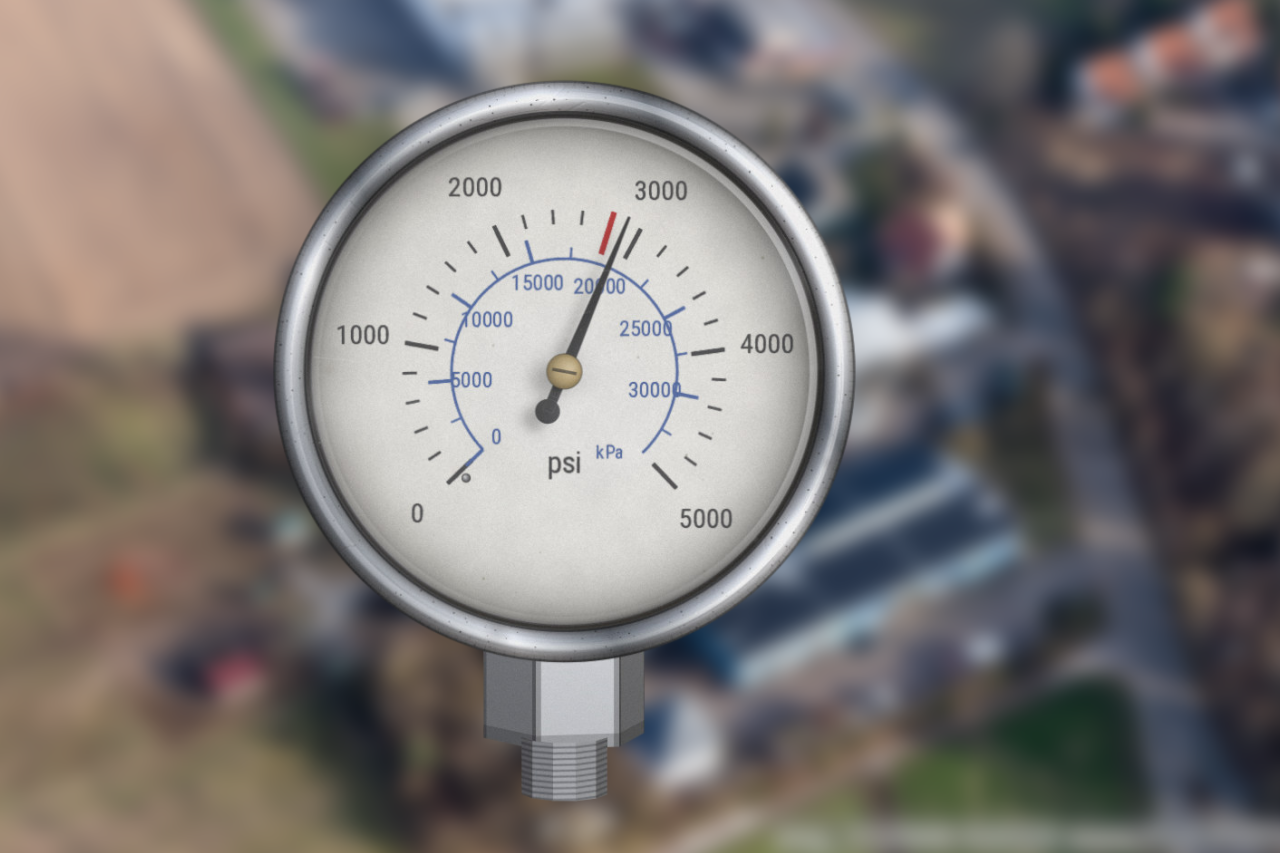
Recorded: 2900
